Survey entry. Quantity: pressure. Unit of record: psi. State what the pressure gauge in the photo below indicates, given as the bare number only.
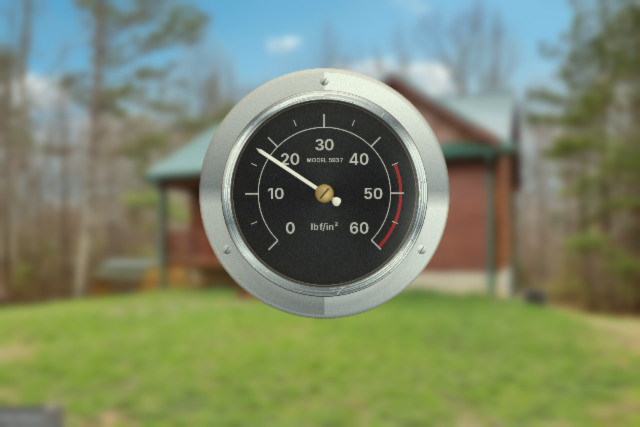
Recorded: 17.5
